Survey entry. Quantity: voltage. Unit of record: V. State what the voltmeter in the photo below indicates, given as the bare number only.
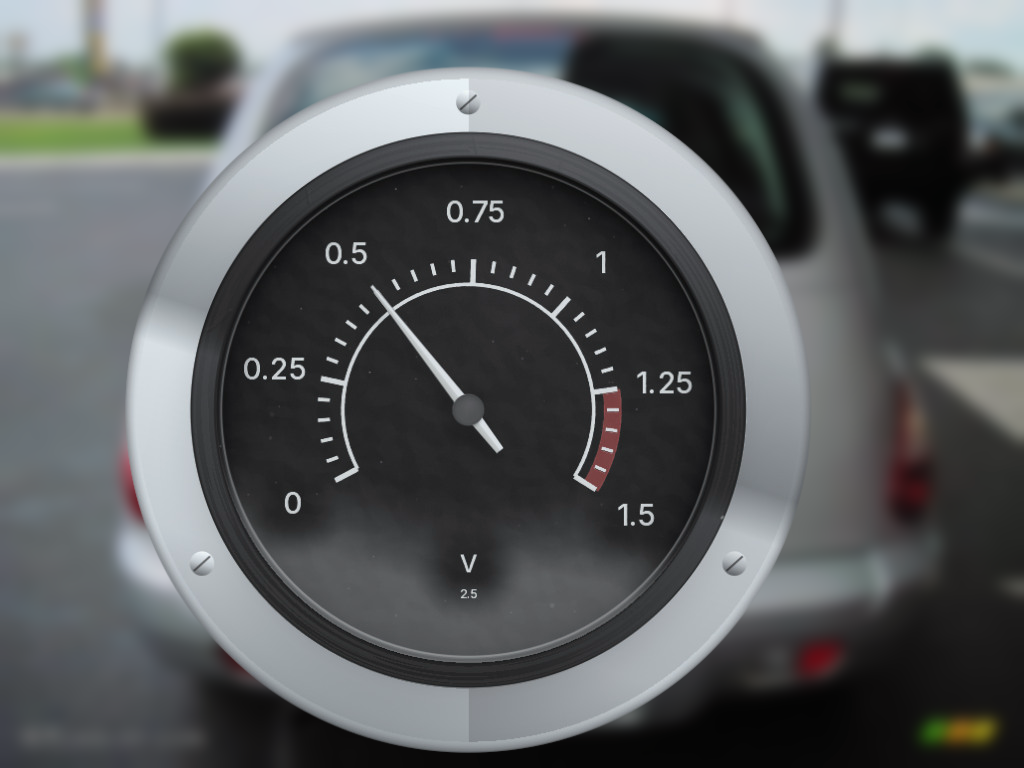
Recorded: 0.5
